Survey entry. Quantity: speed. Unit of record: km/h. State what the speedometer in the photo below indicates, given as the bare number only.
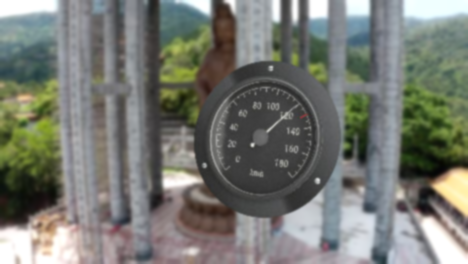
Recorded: 120
